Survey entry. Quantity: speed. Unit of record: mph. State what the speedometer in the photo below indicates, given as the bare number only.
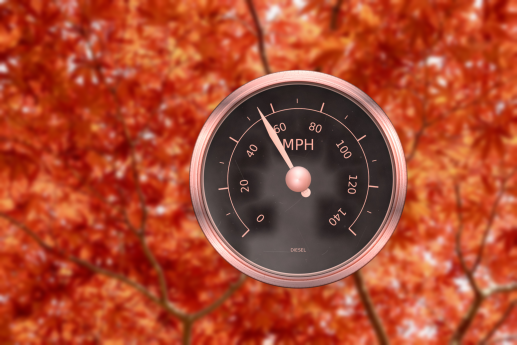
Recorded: 55
